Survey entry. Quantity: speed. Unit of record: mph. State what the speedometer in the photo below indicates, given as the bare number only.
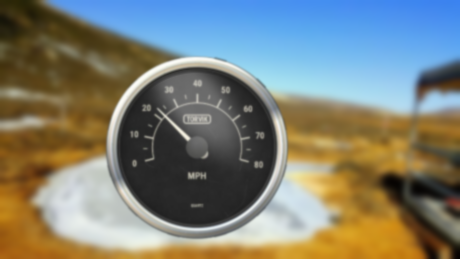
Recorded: 22.5
